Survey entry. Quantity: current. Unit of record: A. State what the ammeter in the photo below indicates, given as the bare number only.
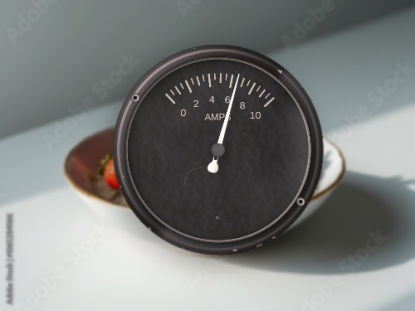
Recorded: 6.5
